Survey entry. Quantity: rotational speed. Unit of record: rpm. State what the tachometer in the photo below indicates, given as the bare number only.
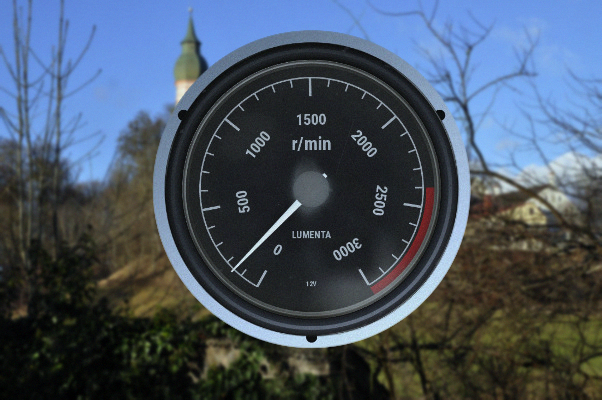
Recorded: 150
